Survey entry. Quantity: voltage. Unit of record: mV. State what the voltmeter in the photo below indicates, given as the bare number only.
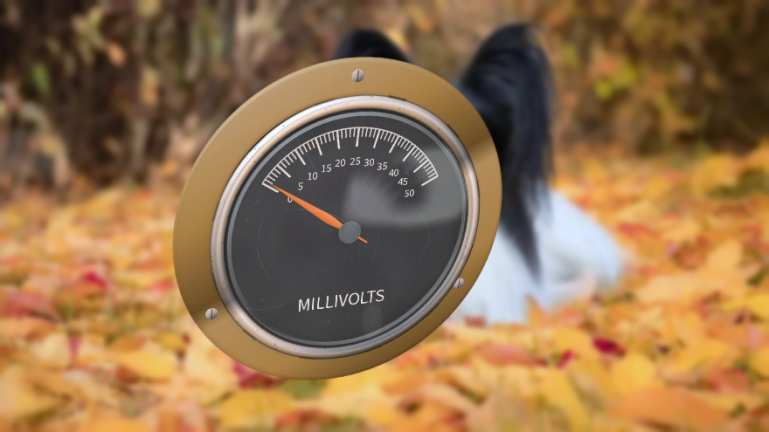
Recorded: 1
